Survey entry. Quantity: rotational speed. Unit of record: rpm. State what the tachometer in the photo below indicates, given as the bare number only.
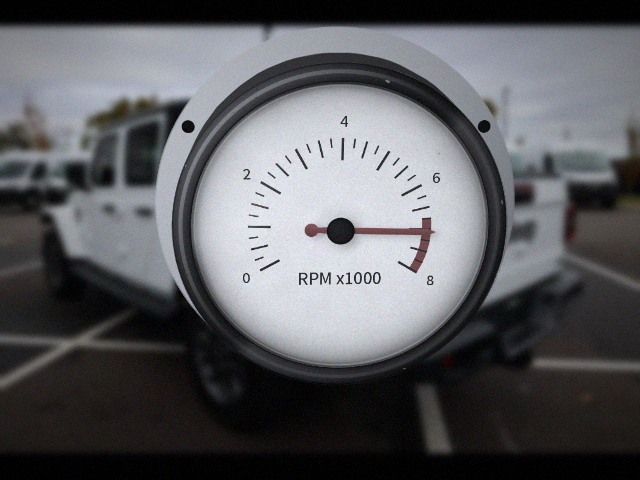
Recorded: 7000
